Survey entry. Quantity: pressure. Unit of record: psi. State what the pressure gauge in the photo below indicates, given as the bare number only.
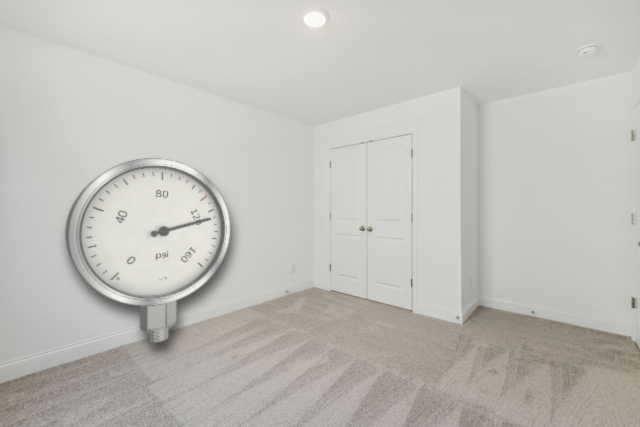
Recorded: 125
